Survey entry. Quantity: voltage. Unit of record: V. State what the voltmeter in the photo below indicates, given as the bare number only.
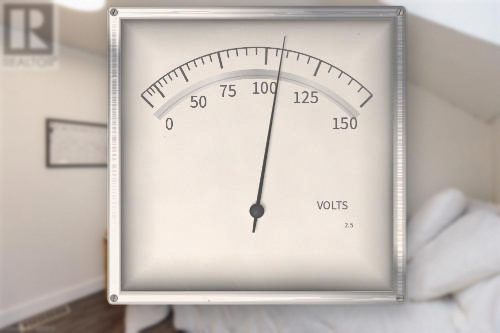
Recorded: 107.5
